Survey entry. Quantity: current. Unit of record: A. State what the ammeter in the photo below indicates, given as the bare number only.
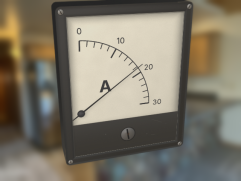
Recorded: 18
